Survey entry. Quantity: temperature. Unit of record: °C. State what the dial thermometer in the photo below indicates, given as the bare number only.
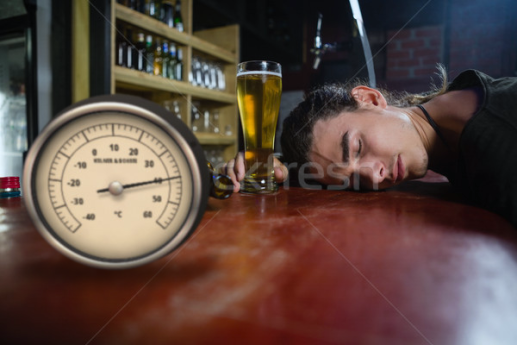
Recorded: 40
